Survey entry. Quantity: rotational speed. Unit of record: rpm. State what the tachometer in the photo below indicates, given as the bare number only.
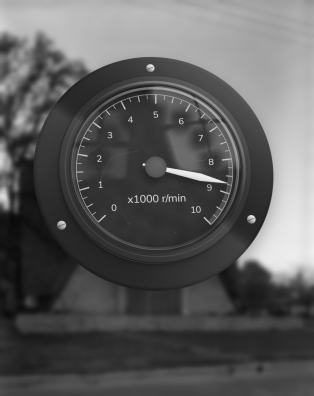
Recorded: 8750
